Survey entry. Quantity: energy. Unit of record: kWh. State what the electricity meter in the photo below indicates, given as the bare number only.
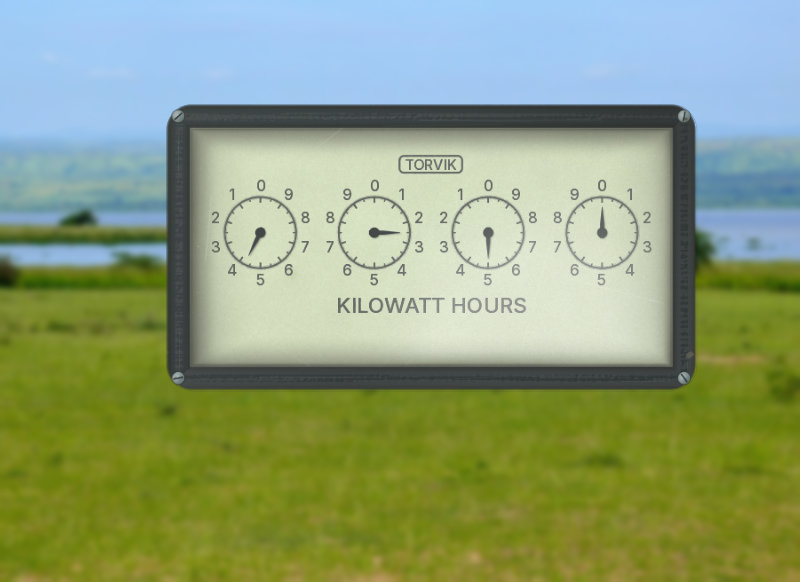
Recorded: 4250
